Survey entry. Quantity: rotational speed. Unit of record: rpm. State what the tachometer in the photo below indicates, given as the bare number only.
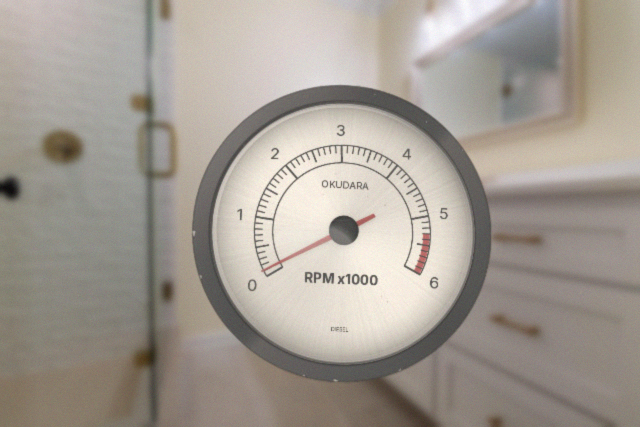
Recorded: 100
